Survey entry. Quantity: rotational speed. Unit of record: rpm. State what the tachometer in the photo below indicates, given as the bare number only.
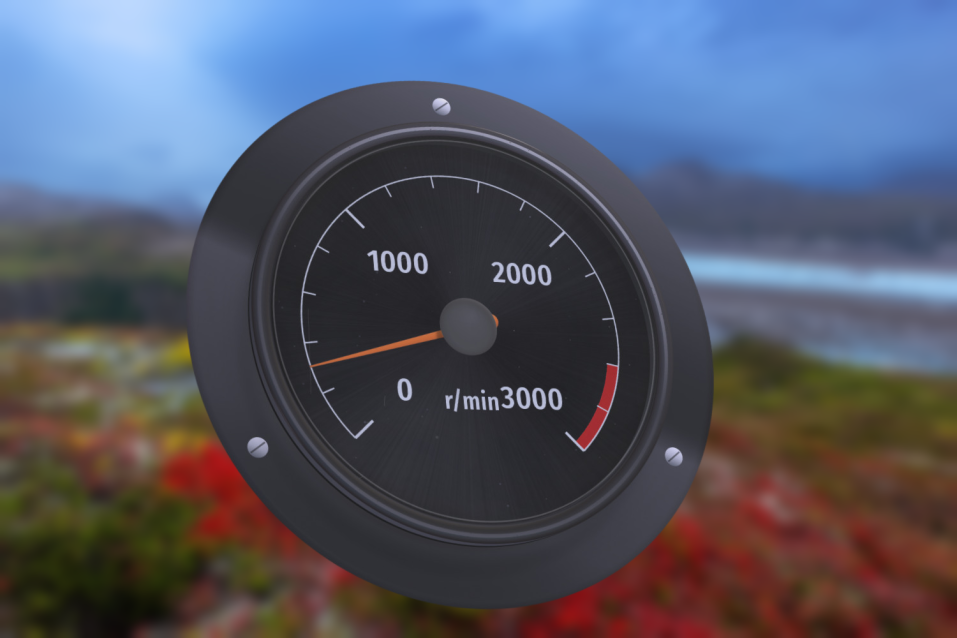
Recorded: 300
